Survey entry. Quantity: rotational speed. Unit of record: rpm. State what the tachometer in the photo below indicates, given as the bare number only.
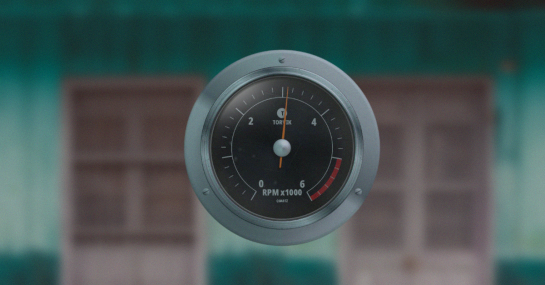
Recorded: 3100
